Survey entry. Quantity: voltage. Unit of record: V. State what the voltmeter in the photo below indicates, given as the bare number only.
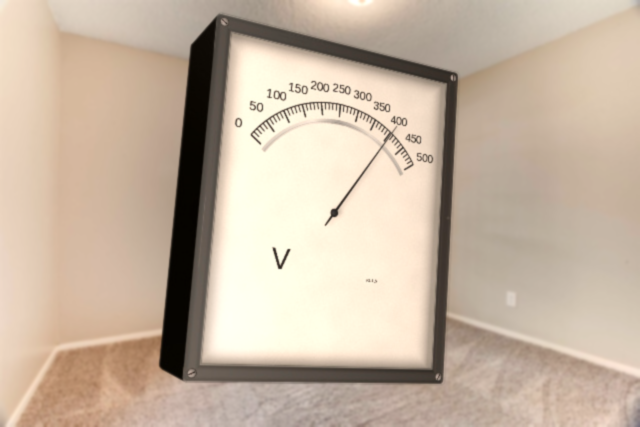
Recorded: 400
